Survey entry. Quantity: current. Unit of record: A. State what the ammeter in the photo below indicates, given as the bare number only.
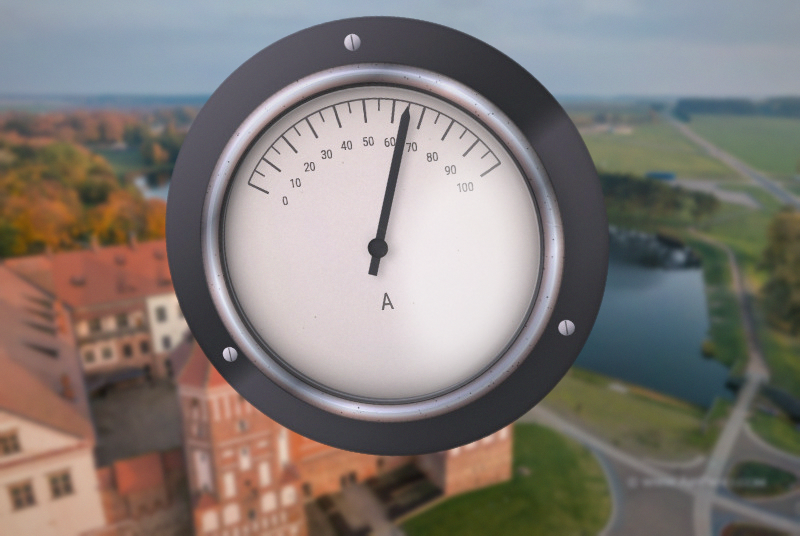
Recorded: 65
